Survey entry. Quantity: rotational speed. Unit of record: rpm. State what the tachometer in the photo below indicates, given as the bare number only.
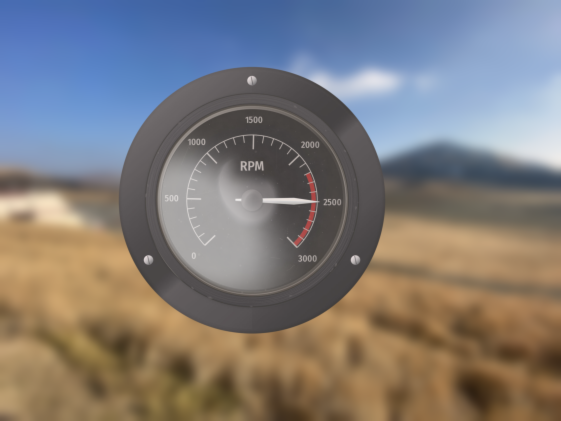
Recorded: 2500
